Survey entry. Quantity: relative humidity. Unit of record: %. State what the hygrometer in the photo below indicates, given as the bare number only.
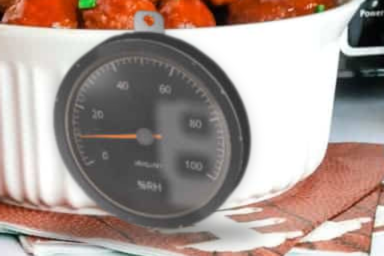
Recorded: 10
